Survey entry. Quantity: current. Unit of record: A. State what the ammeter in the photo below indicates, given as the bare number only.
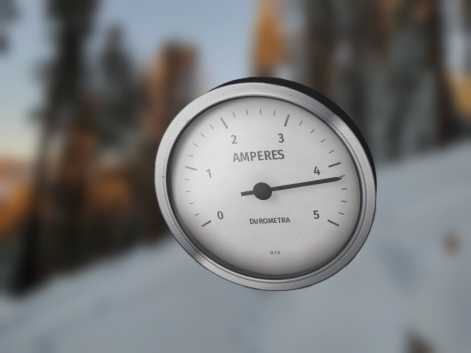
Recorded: 4.2
